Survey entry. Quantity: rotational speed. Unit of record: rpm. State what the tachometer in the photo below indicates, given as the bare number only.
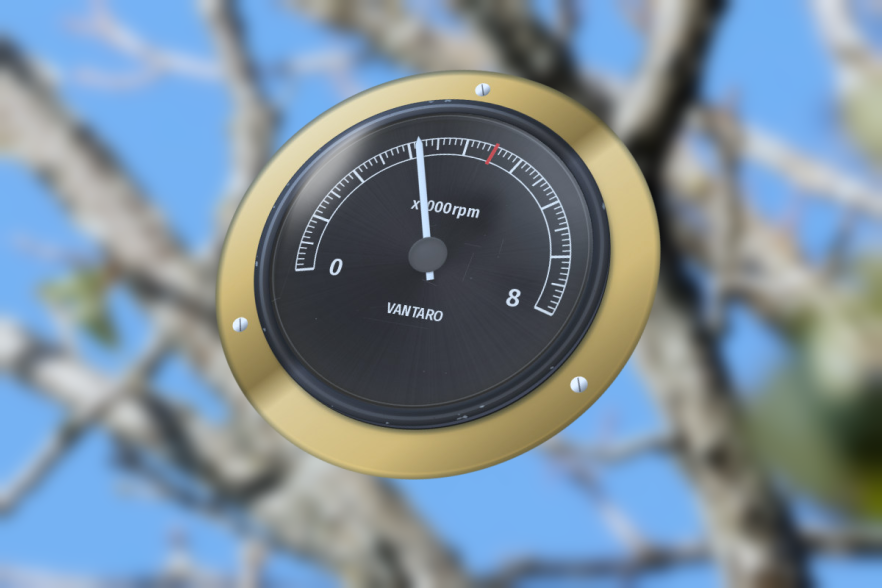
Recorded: 3200
